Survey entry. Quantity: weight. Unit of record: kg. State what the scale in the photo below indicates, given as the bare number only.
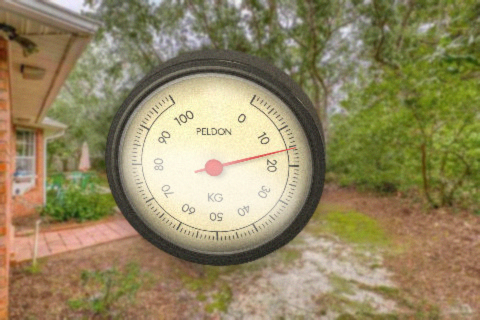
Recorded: 15
